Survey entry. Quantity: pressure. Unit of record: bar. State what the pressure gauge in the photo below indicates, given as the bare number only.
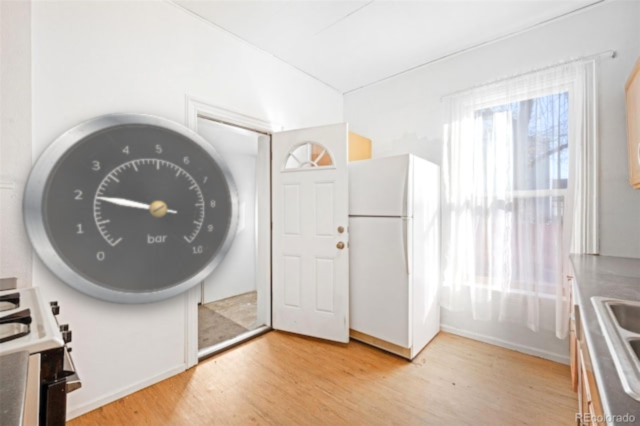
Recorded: 2
